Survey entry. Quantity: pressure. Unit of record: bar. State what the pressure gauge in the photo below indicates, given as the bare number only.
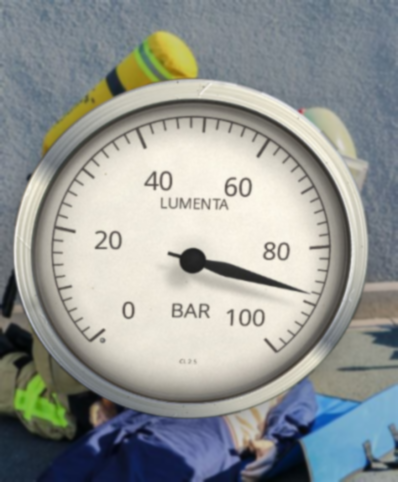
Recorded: 88
